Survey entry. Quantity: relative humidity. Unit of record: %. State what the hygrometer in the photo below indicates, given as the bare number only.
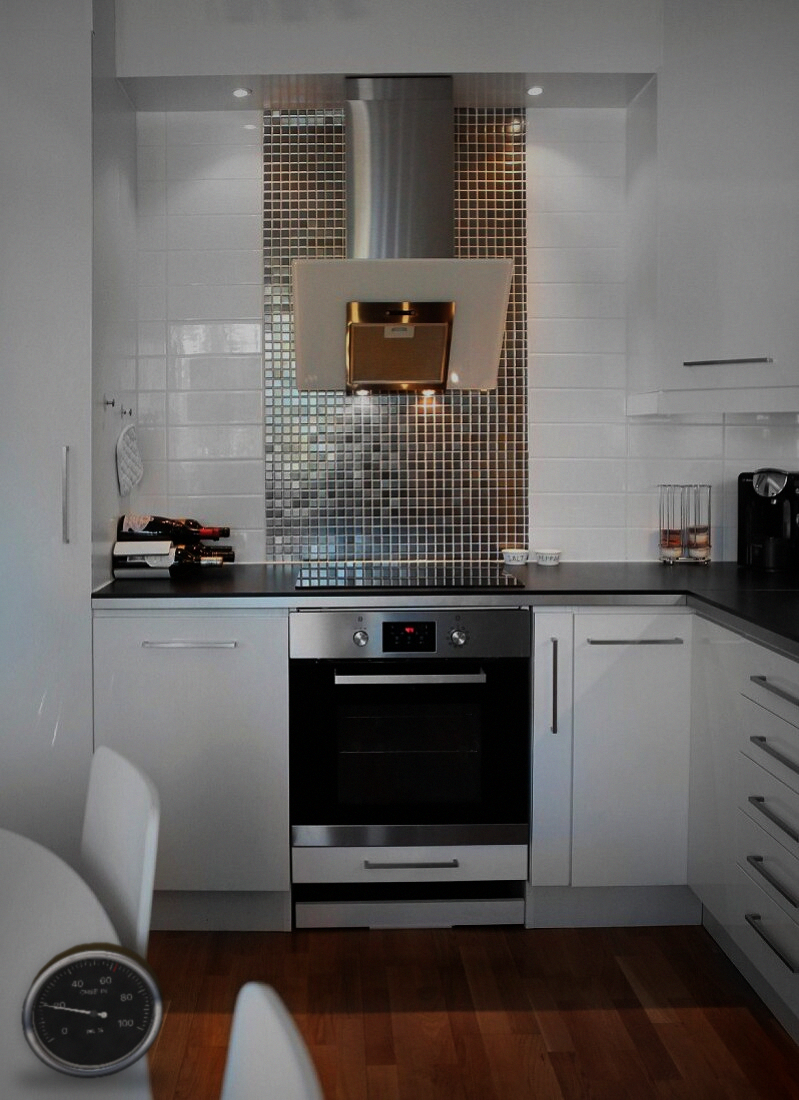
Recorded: 20
